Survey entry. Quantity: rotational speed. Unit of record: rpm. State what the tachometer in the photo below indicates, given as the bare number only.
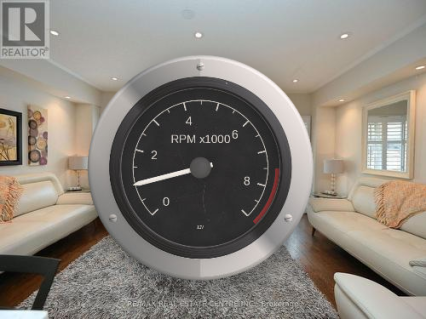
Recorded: 1000
